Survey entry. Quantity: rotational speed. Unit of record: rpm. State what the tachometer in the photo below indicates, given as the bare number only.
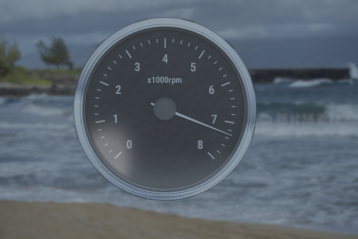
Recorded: 7300
